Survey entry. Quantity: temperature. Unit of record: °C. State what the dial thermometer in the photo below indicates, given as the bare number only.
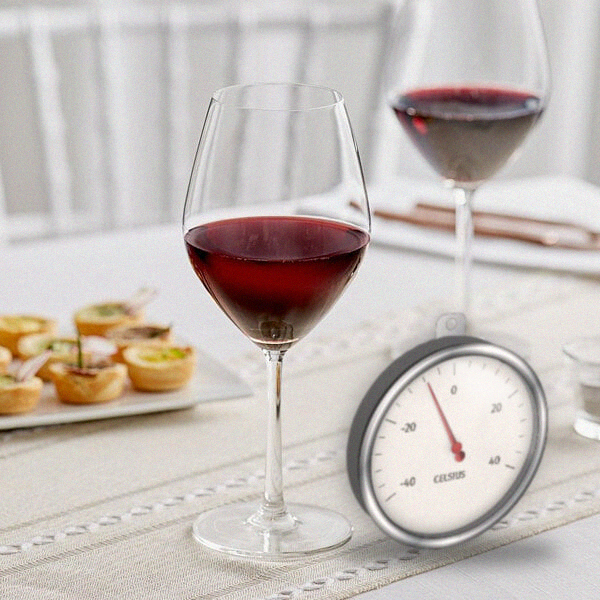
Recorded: -8
